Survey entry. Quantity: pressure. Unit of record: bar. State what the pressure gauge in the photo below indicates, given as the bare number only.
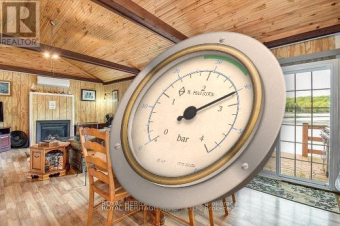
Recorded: 2.8
